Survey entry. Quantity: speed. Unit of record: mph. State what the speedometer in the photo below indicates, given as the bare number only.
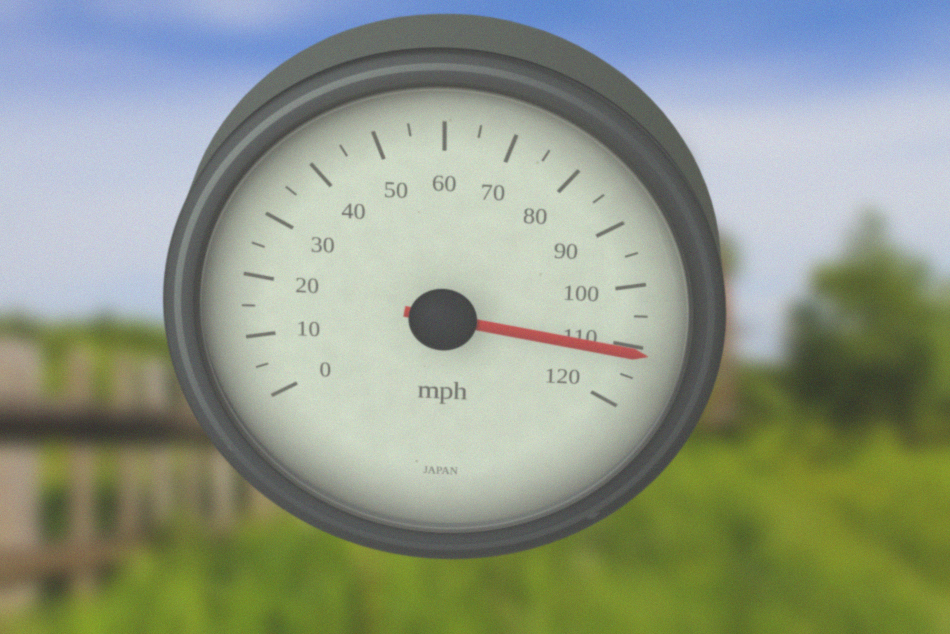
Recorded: 110
